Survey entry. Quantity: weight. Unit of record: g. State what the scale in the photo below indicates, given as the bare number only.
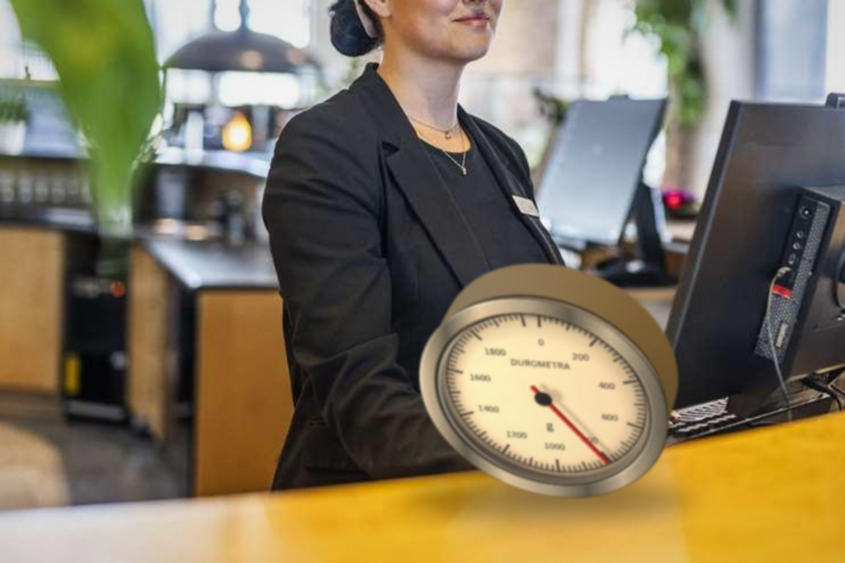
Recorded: 800
